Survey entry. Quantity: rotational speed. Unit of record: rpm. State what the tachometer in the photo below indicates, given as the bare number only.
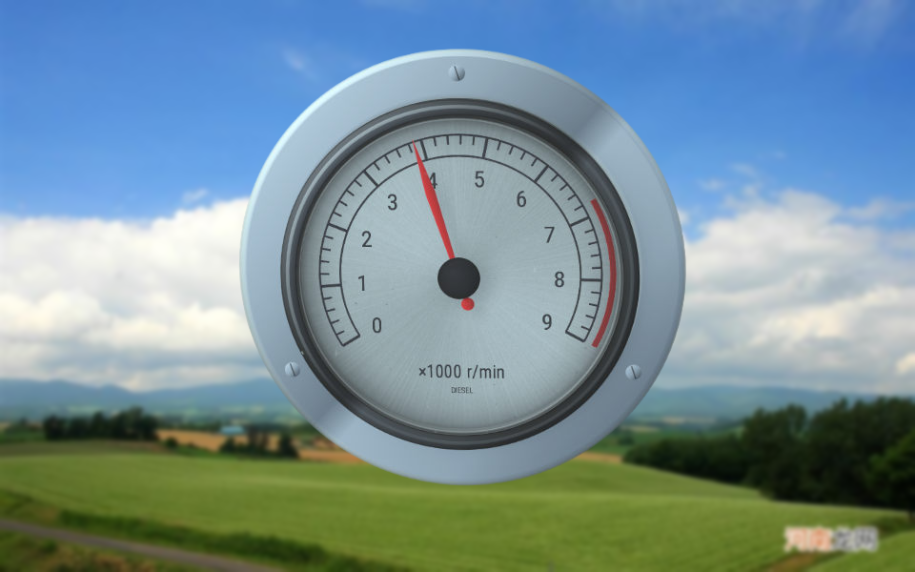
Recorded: 3900
